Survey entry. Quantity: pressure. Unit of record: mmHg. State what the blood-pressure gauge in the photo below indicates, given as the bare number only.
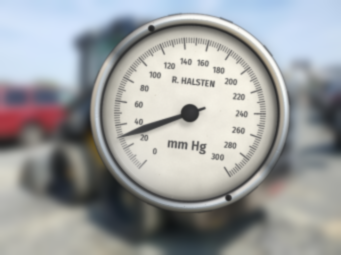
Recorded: 30
